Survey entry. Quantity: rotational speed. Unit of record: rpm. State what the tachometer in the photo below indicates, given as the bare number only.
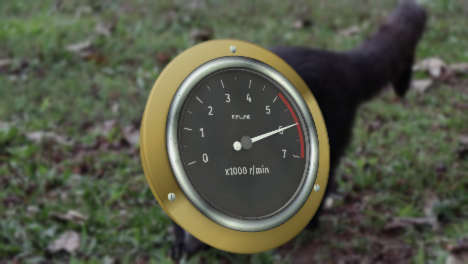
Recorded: 6000
